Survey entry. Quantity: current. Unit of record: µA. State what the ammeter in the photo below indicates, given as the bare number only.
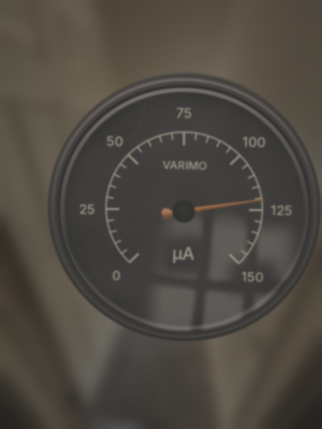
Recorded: 120
